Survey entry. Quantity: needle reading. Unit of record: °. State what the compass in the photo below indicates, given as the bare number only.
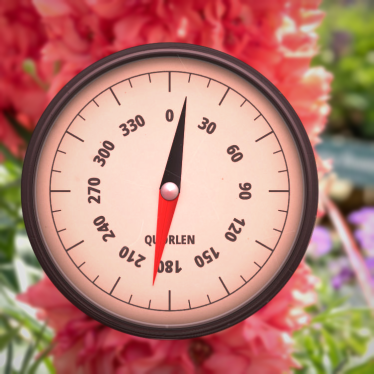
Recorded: 190
